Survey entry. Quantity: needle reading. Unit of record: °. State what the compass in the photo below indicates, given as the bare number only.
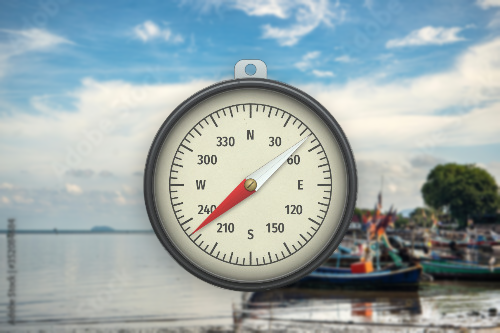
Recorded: 230
